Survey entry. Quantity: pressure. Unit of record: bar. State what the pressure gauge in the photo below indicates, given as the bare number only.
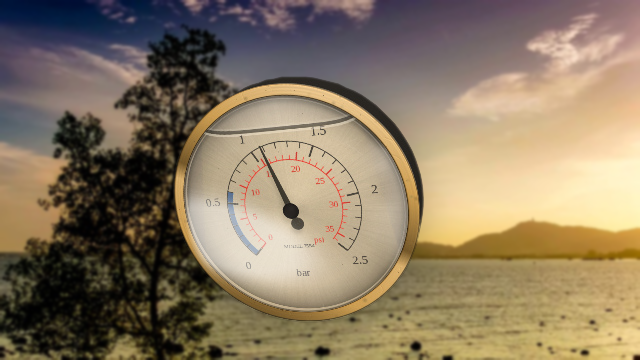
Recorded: 1.1
